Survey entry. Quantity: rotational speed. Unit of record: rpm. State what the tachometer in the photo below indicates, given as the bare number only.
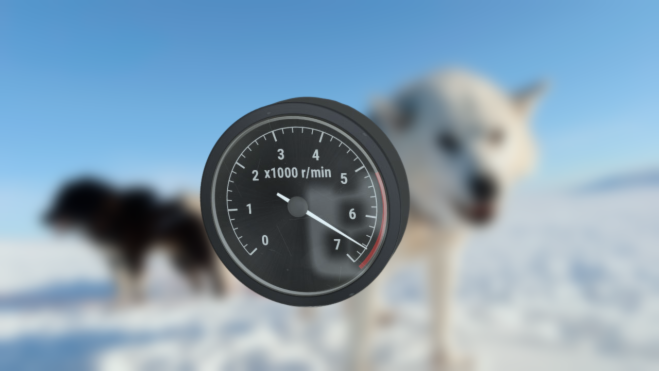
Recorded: 6600
